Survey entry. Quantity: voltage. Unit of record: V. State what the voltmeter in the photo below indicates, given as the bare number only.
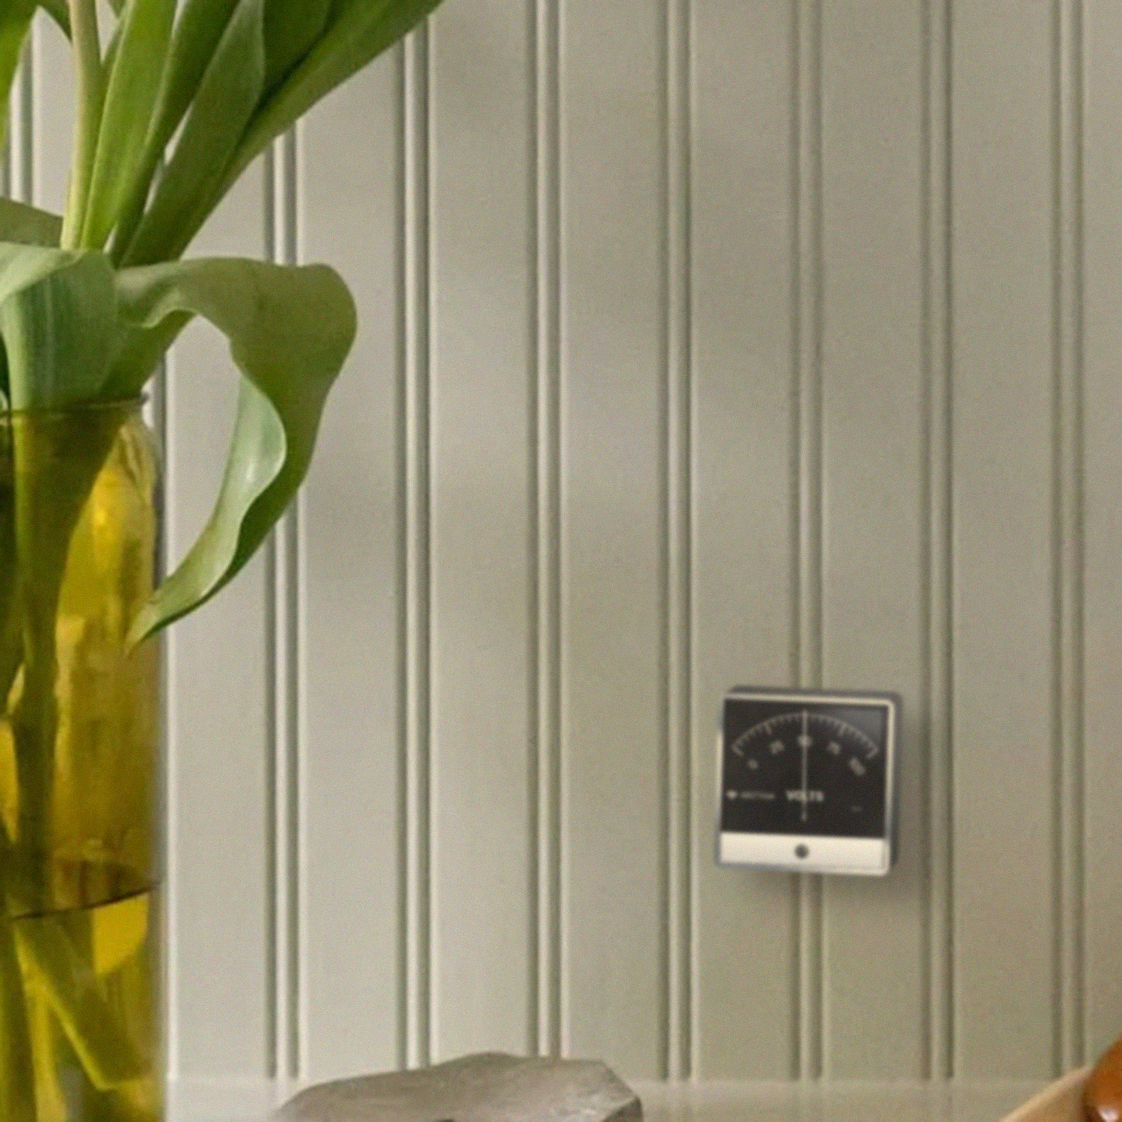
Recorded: 50
